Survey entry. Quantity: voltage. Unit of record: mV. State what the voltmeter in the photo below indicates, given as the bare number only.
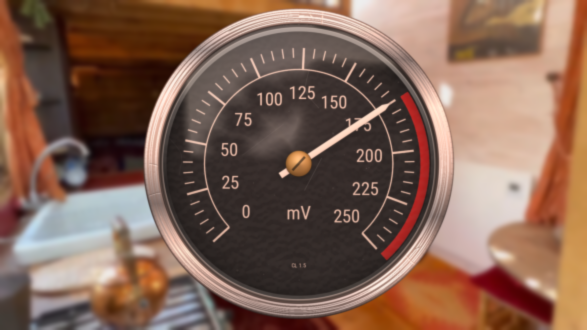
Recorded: 175
